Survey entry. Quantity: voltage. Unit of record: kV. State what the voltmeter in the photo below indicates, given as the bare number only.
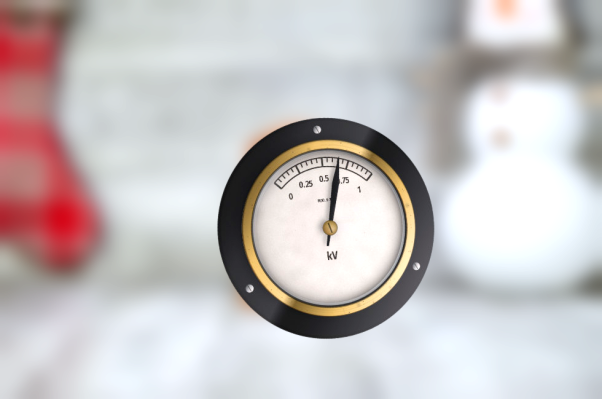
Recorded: 0.65
